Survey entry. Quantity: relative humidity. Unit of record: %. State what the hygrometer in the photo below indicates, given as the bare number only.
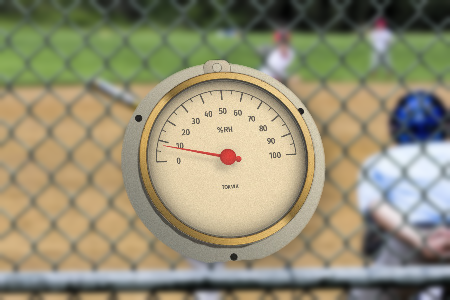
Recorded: 7.5
